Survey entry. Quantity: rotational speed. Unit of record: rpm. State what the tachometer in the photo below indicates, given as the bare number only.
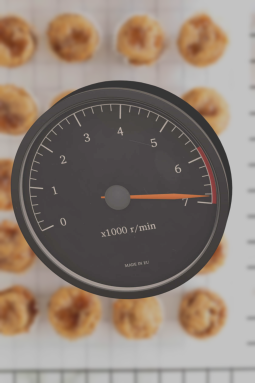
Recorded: 6800
